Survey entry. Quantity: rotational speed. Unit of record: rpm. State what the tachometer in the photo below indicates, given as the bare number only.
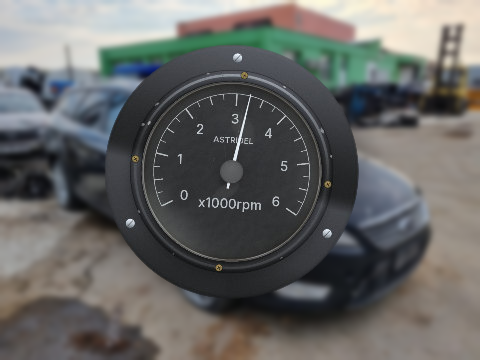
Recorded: 3250
